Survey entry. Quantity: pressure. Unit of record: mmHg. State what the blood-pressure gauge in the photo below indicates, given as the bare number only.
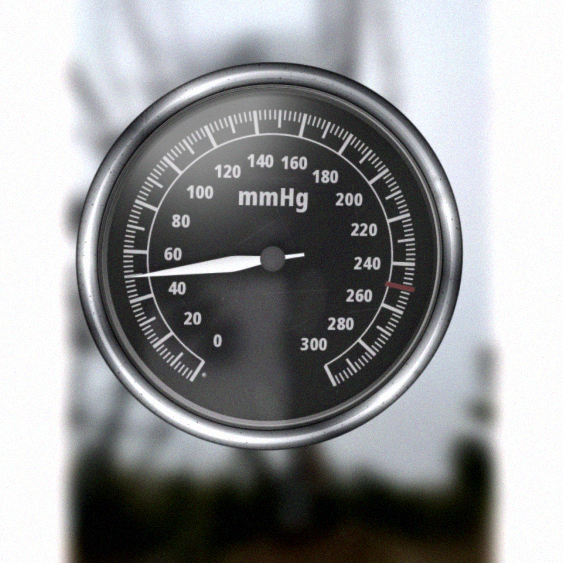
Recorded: 50
